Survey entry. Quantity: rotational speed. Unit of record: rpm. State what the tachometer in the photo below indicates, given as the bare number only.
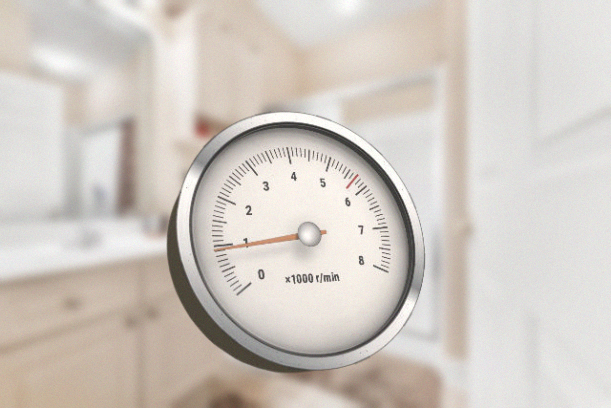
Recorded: 900
